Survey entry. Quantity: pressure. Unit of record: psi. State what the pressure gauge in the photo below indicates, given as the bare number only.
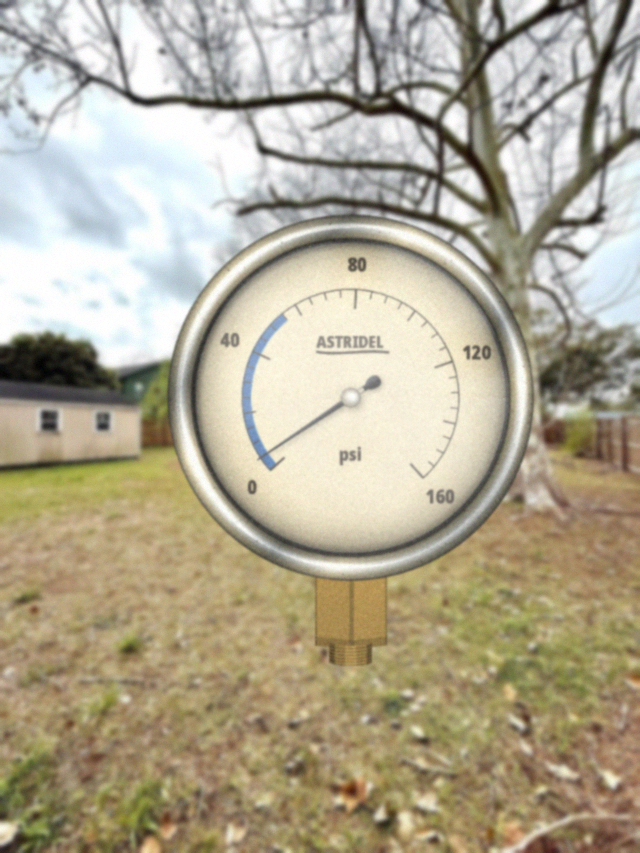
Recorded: 5
